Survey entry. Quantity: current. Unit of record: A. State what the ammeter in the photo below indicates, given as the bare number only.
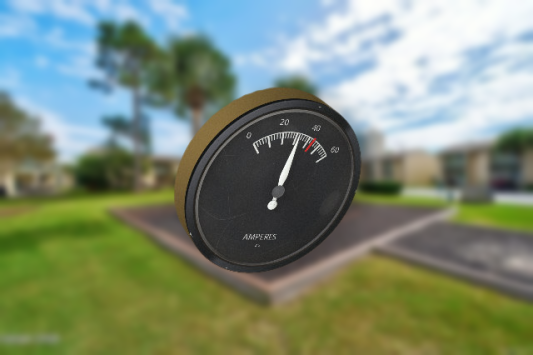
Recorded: 30
